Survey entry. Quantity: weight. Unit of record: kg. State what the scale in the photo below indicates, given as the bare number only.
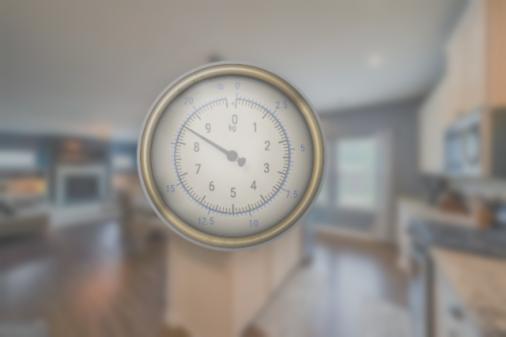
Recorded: 8.5
